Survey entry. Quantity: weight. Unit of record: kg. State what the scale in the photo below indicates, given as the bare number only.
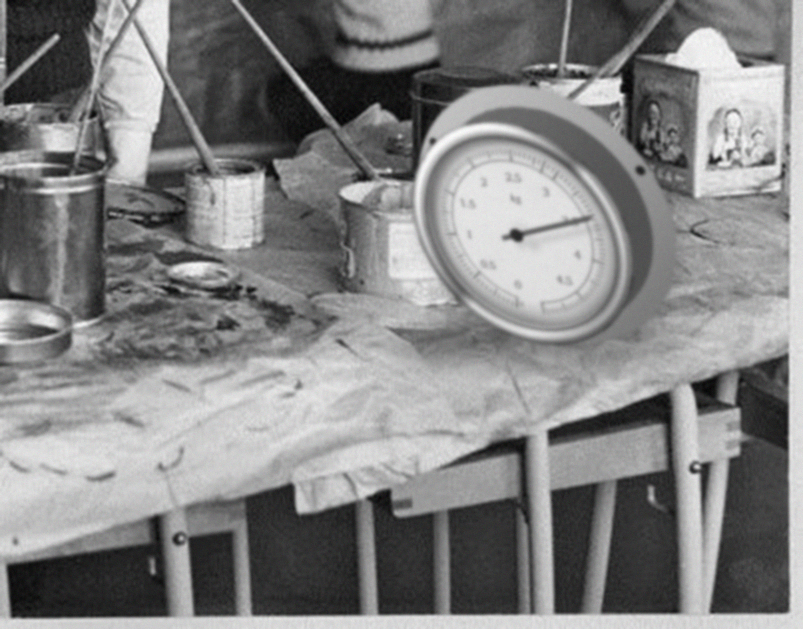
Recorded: 3.5
